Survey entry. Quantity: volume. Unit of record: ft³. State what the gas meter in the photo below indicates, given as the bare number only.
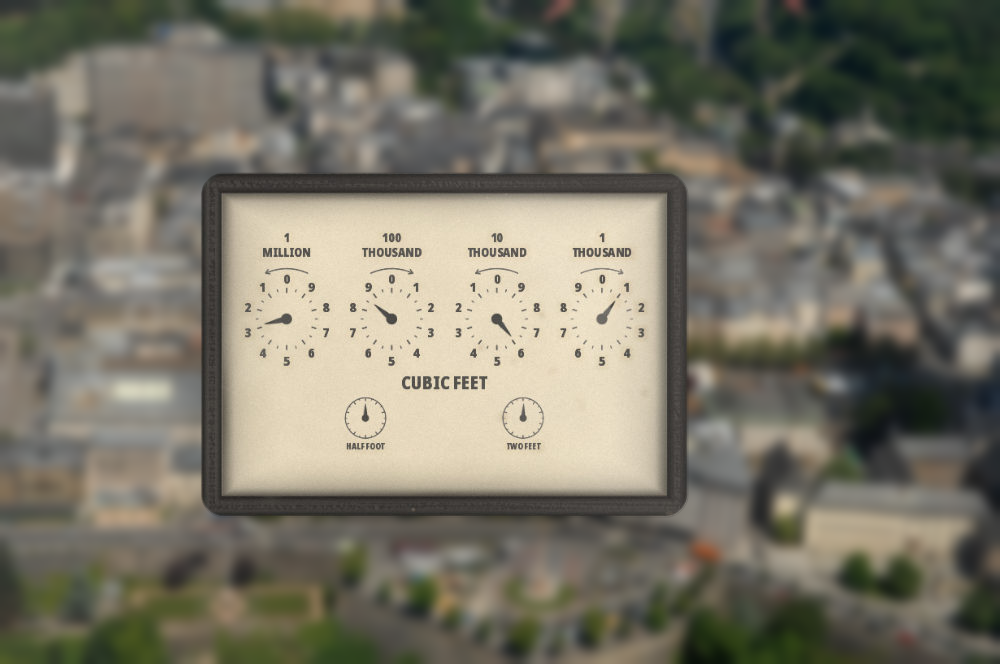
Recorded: 286100
